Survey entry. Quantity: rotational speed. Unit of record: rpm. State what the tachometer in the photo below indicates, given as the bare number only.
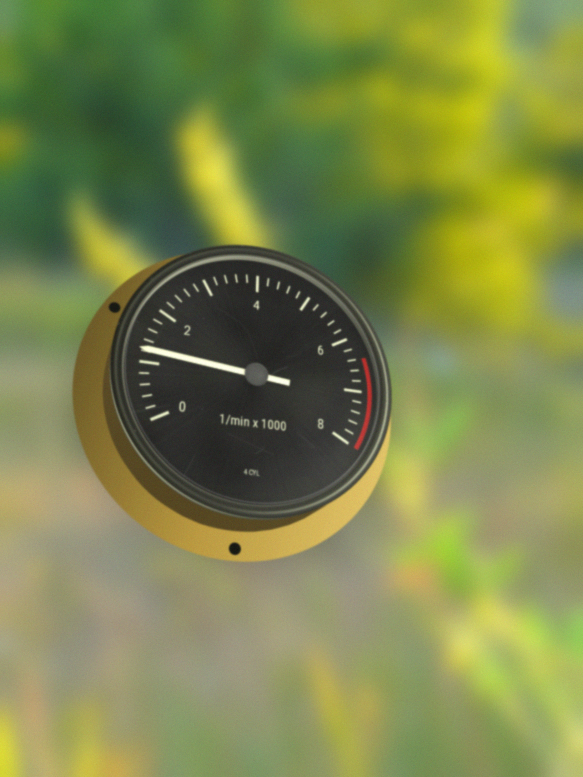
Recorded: 1200
